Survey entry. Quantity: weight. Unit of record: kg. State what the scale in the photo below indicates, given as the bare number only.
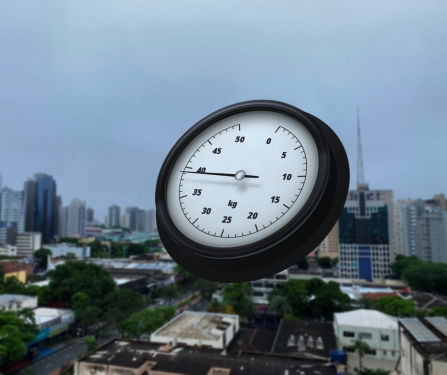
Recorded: 39
